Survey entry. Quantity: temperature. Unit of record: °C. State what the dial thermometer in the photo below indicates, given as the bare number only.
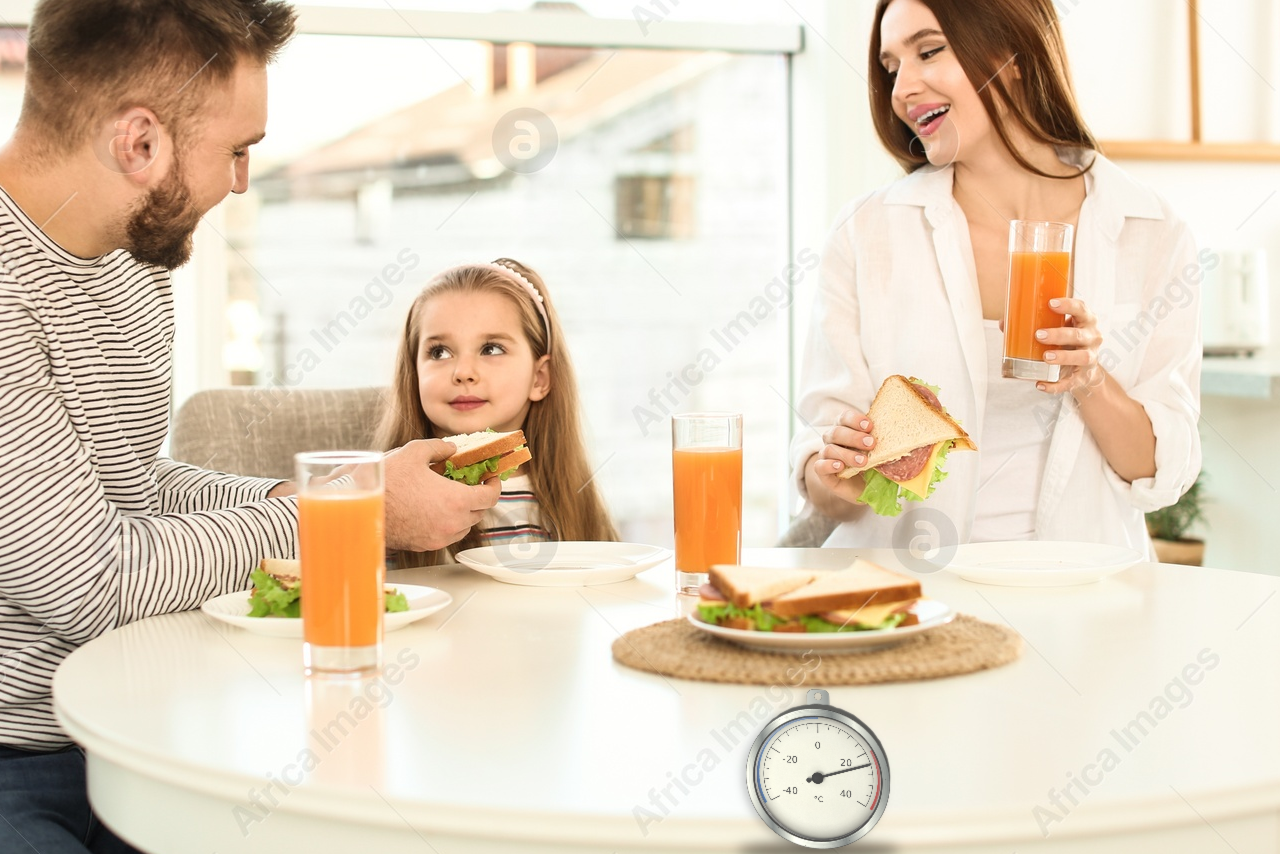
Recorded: 24
